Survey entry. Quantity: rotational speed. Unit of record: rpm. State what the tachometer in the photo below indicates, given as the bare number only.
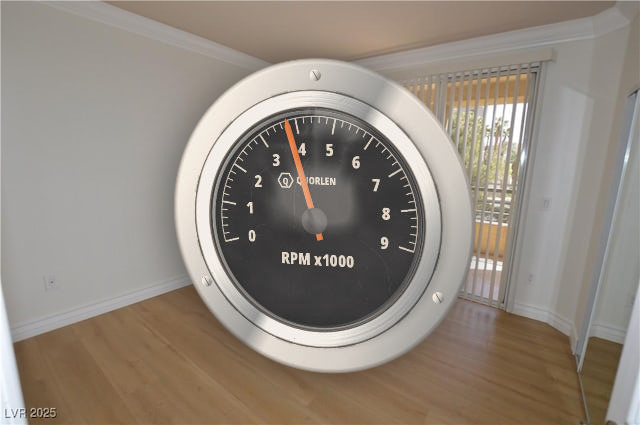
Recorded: 3800
